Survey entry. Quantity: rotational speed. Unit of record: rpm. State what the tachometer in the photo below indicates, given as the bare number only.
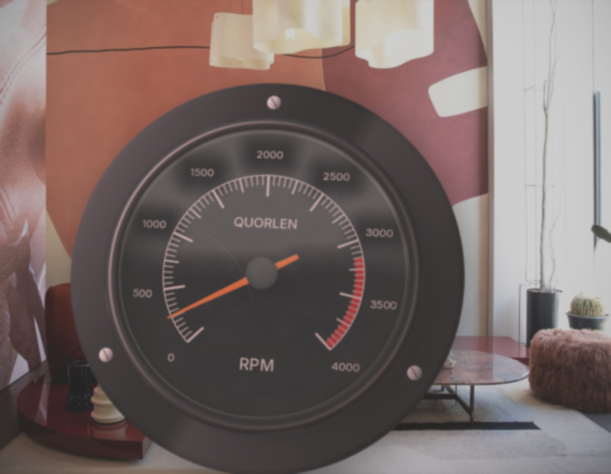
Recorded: 250
